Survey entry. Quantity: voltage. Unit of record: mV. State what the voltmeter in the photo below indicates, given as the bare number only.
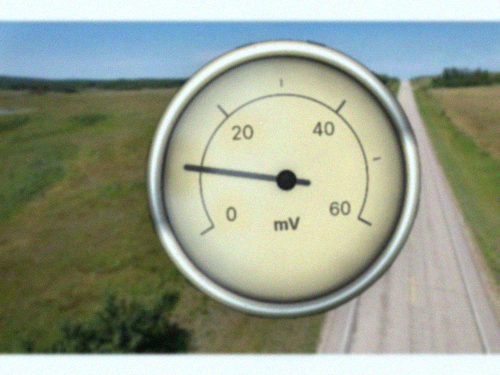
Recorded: 10
